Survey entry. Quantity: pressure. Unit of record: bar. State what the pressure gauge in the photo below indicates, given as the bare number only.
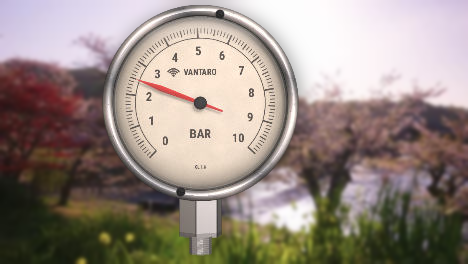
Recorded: 2.5
